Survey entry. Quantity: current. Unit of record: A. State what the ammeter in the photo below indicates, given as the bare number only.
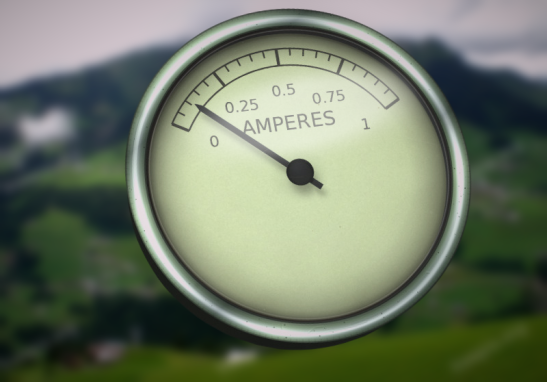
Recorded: 0.1
